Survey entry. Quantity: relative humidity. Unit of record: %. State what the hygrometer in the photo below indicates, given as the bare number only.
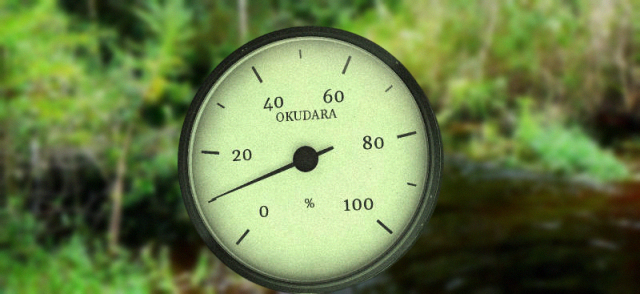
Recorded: 10
